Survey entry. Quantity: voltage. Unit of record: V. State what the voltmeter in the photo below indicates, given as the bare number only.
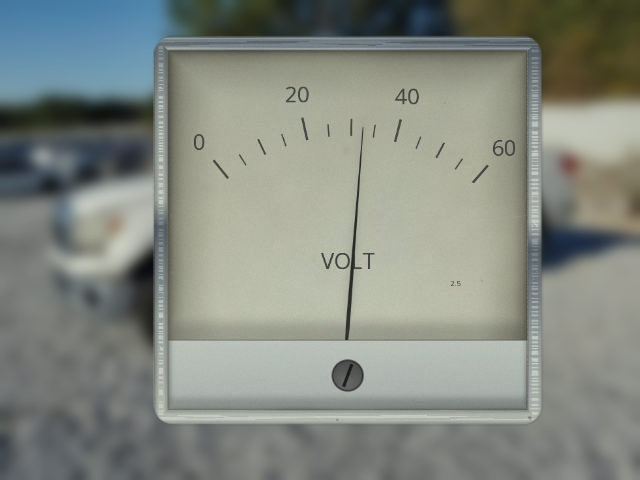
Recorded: 32.5
